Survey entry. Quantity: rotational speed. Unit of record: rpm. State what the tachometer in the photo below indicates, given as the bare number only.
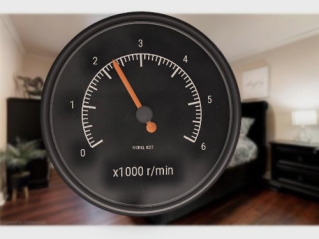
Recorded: 2300
